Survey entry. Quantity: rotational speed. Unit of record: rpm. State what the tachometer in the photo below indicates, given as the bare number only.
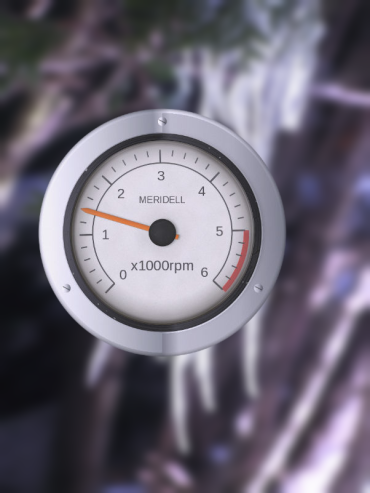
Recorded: 1400
